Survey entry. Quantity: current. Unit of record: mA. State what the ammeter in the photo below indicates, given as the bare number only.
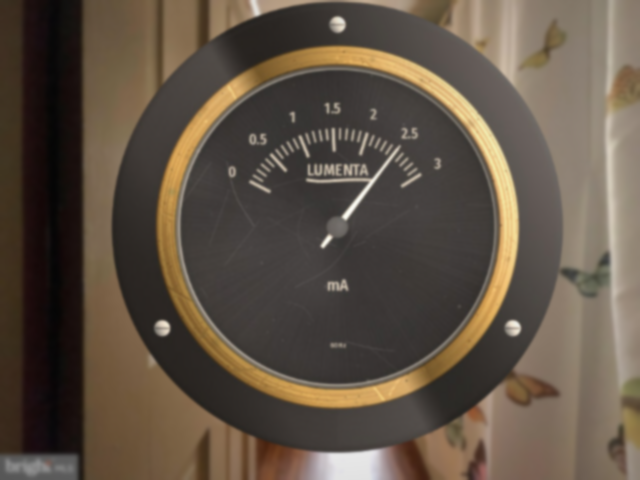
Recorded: 2.5
